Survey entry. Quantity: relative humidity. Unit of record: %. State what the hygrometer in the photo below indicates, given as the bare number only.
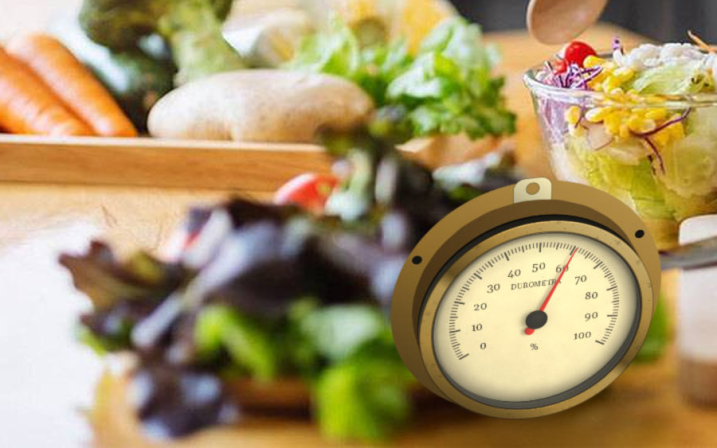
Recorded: 60
